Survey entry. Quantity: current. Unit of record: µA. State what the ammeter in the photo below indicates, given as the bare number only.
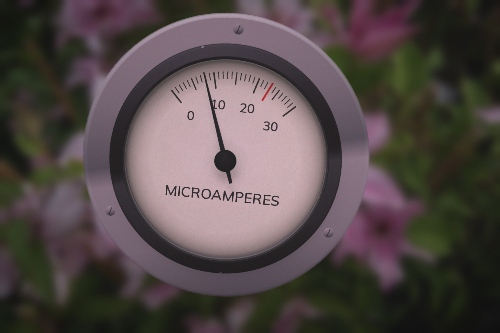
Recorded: 8
